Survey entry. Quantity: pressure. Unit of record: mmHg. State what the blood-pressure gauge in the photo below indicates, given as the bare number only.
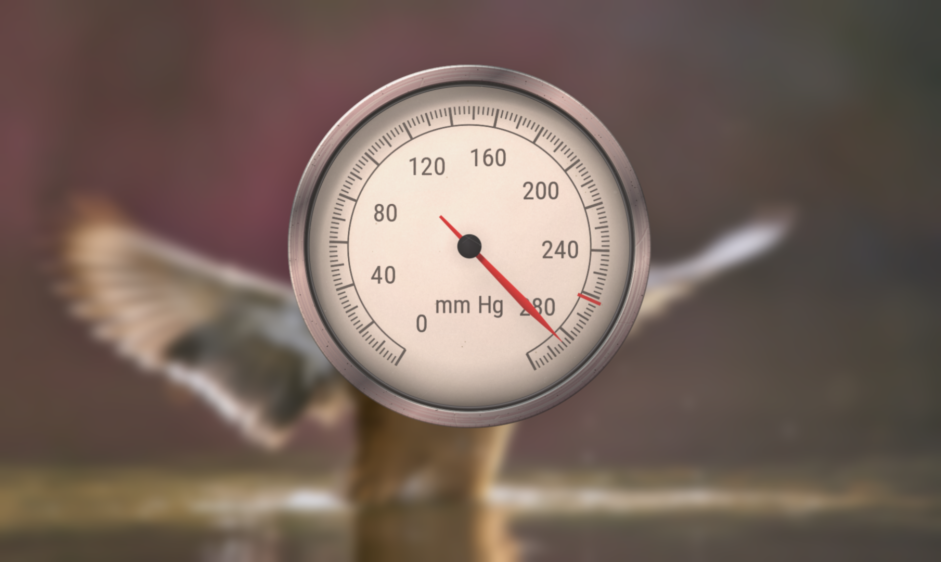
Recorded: 284
